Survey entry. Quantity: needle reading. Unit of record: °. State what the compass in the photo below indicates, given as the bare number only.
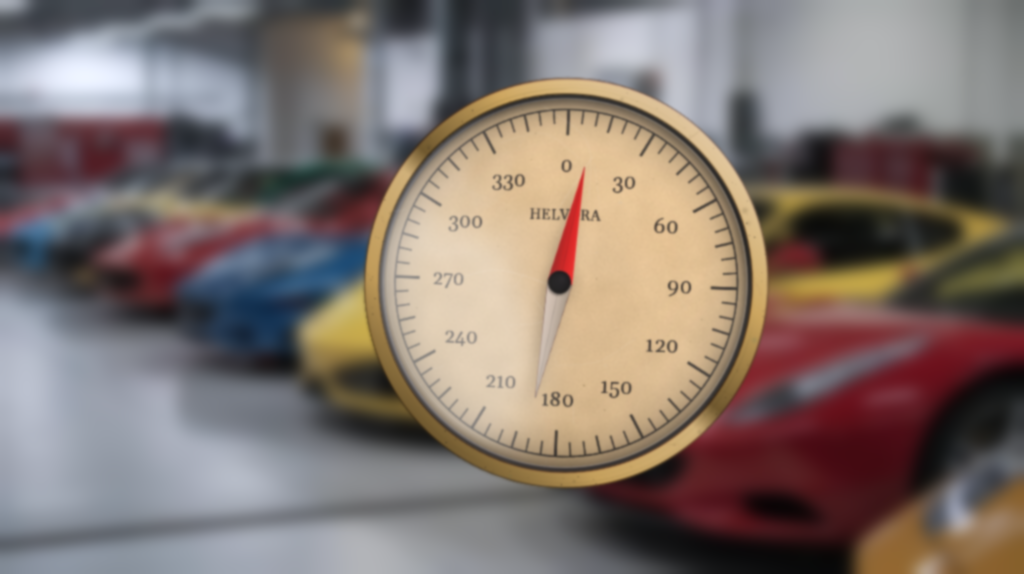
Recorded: 10
